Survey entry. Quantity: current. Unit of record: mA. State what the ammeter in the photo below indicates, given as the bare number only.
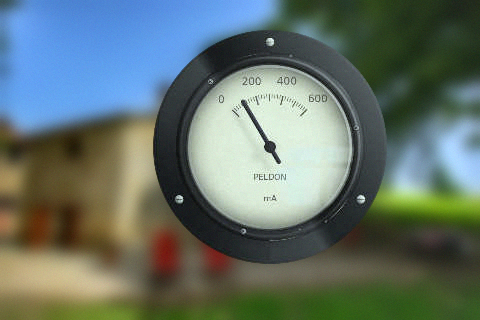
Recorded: 100
